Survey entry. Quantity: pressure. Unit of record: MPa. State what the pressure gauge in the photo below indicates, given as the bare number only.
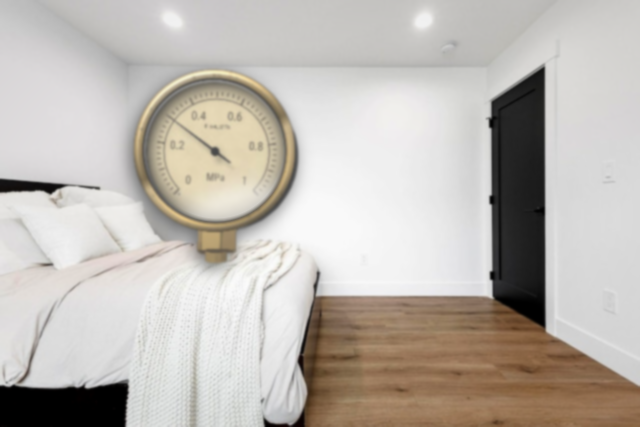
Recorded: 0.3
